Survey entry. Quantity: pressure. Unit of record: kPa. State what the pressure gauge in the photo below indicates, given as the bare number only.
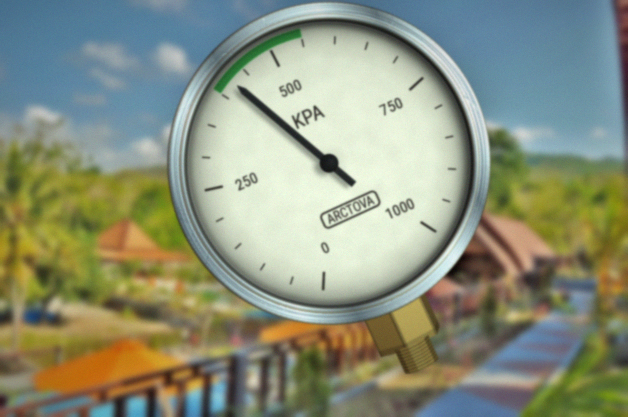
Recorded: 425
